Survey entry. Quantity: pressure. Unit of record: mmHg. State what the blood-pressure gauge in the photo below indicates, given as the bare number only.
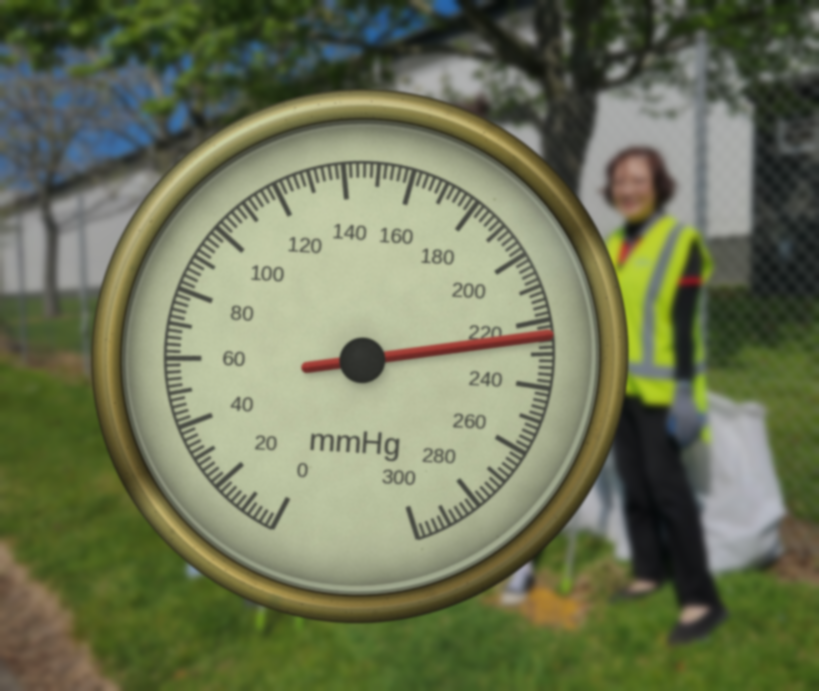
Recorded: 224
